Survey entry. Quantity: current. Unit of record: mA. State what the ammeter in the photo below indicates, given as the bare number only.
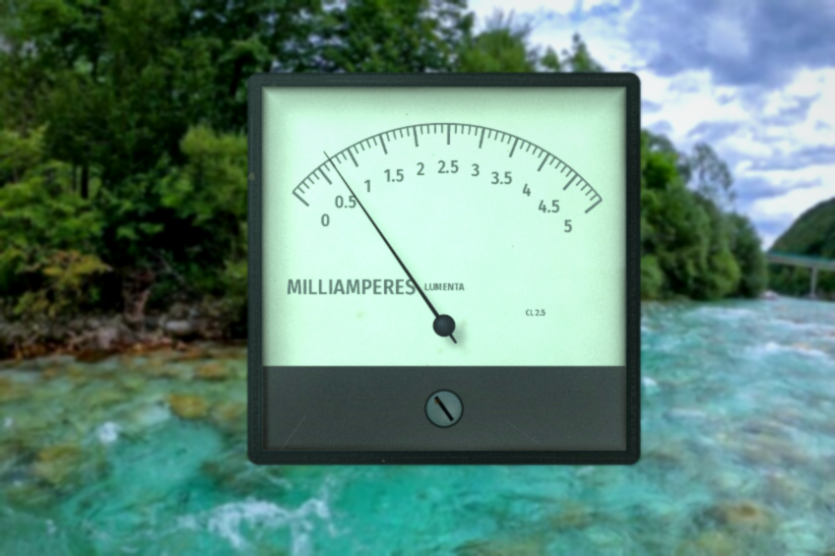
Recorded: 0.7
